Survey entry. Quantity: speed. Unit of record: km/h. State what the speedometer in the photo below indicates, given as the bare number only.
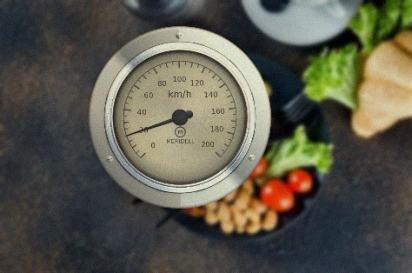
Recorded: 20
